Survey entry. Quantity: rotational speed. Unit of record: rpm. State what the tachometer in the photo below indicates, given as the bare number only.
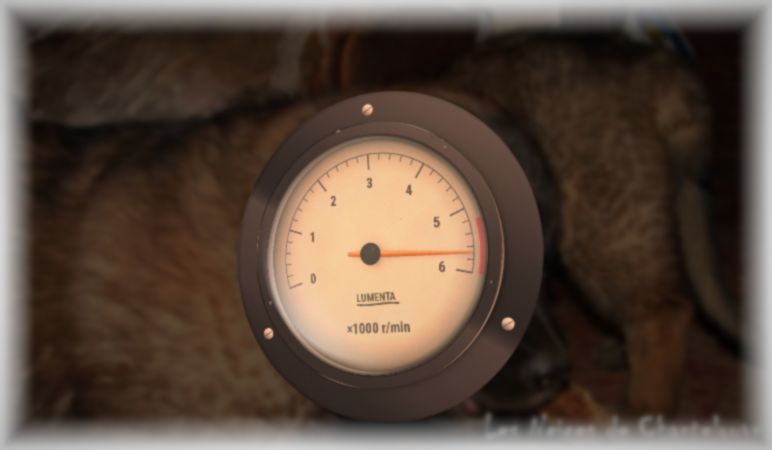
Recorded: 5700
